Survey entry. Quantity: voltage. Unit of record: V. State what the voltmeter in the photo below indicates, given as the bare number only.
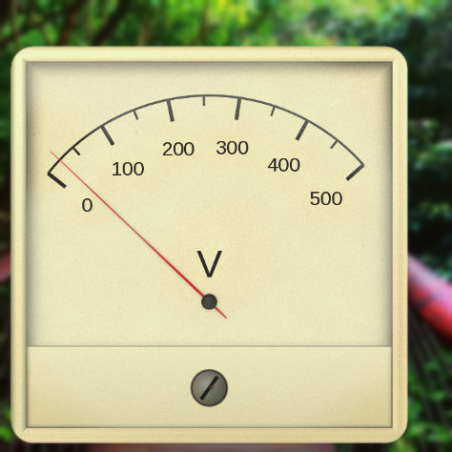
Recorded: 25
